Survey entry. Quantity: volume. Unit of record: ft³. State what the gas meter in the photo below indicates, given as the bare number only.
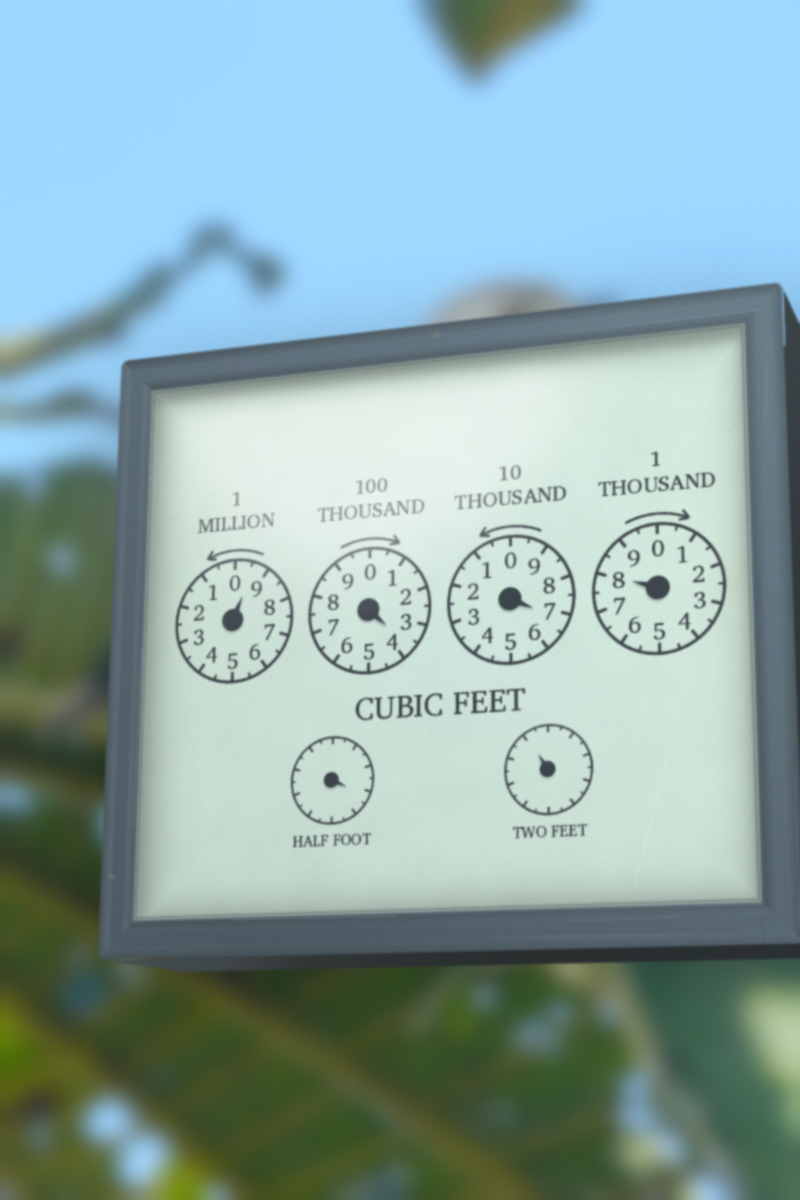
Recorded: 936800
